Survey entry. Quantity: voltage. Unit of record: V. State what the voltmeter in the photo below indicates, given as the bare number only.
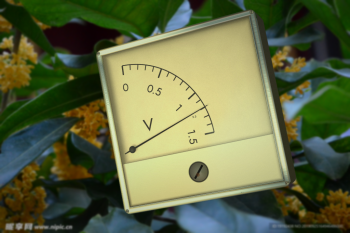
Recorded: 1.2
